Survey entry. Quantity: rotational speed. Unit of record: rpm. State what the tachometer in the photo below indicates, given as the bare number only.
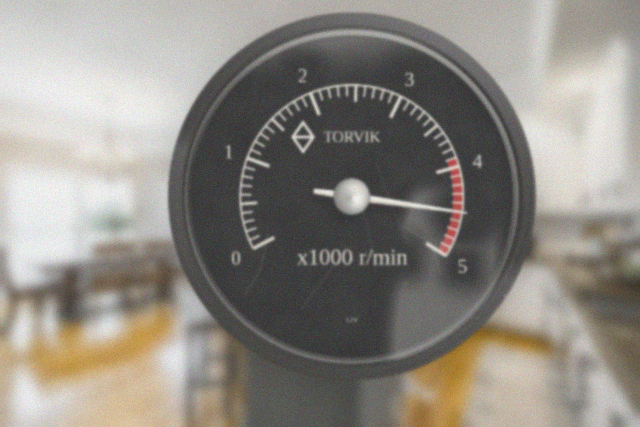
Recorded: 4500
